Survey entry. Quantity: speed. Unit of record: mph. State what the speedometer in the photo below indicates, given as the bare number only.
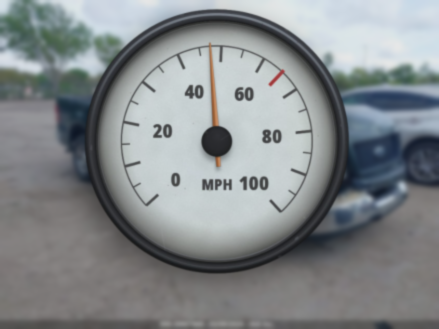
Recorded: 47.5
